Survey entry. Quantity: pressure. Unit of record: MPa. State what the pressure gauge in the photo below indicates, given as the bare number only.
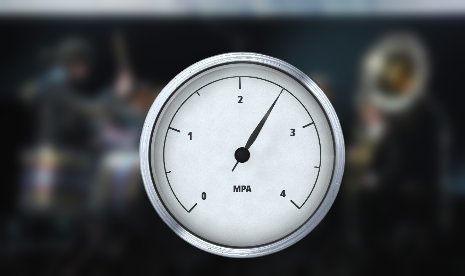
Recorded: 2.5
